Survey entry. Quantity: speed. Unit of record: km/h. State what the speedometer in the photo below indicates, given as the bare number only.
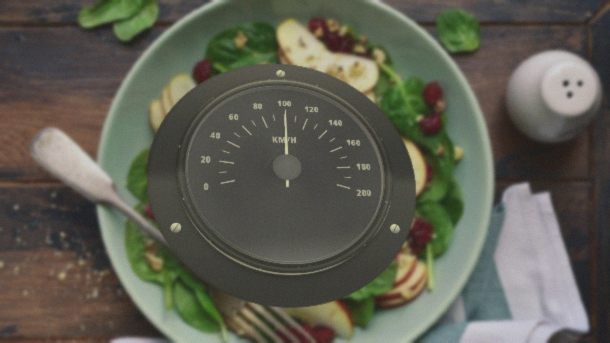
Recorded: 100
